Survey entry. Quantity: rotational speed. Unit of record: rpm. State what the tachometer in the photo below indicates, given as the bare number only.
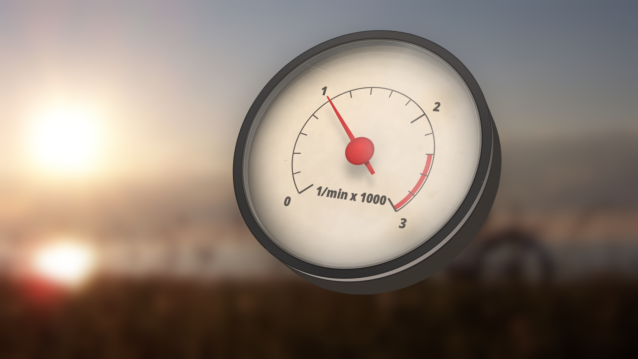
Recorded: 1000
